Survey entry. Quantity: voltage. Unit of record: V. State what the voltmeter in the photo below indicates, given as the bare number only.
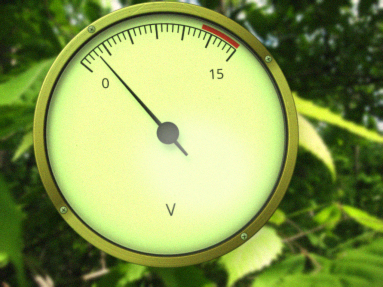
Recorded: 1.5
